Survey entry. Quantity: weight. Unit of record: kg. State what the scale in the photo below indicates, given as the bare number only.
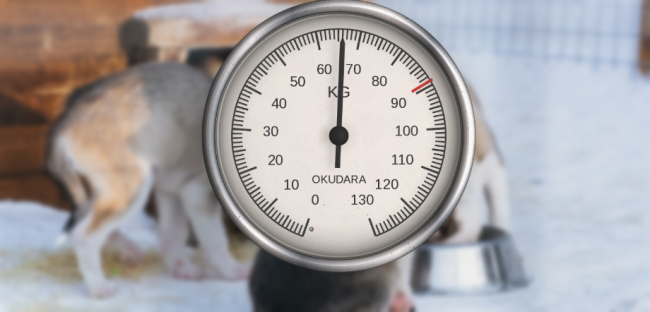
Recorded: 66
